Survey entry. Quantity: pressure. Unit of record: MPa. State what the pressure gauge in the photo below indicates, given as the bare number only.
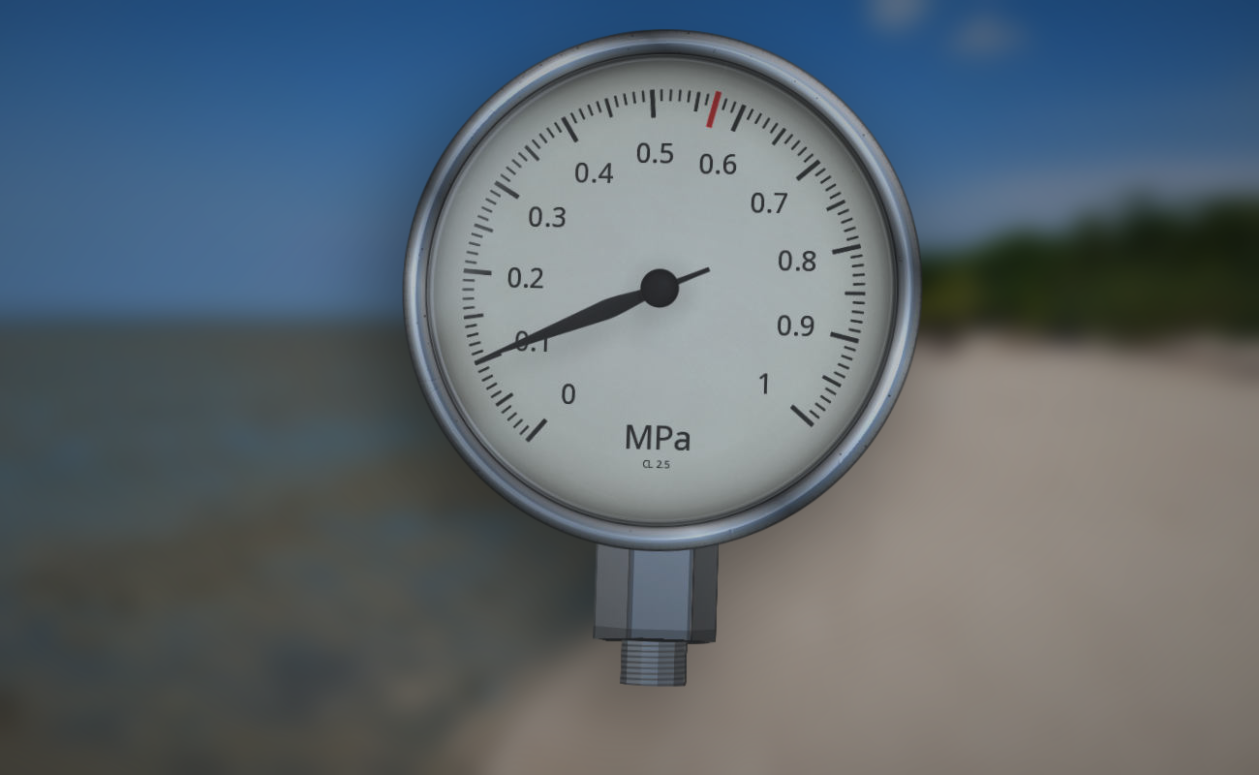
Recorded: 0.1
